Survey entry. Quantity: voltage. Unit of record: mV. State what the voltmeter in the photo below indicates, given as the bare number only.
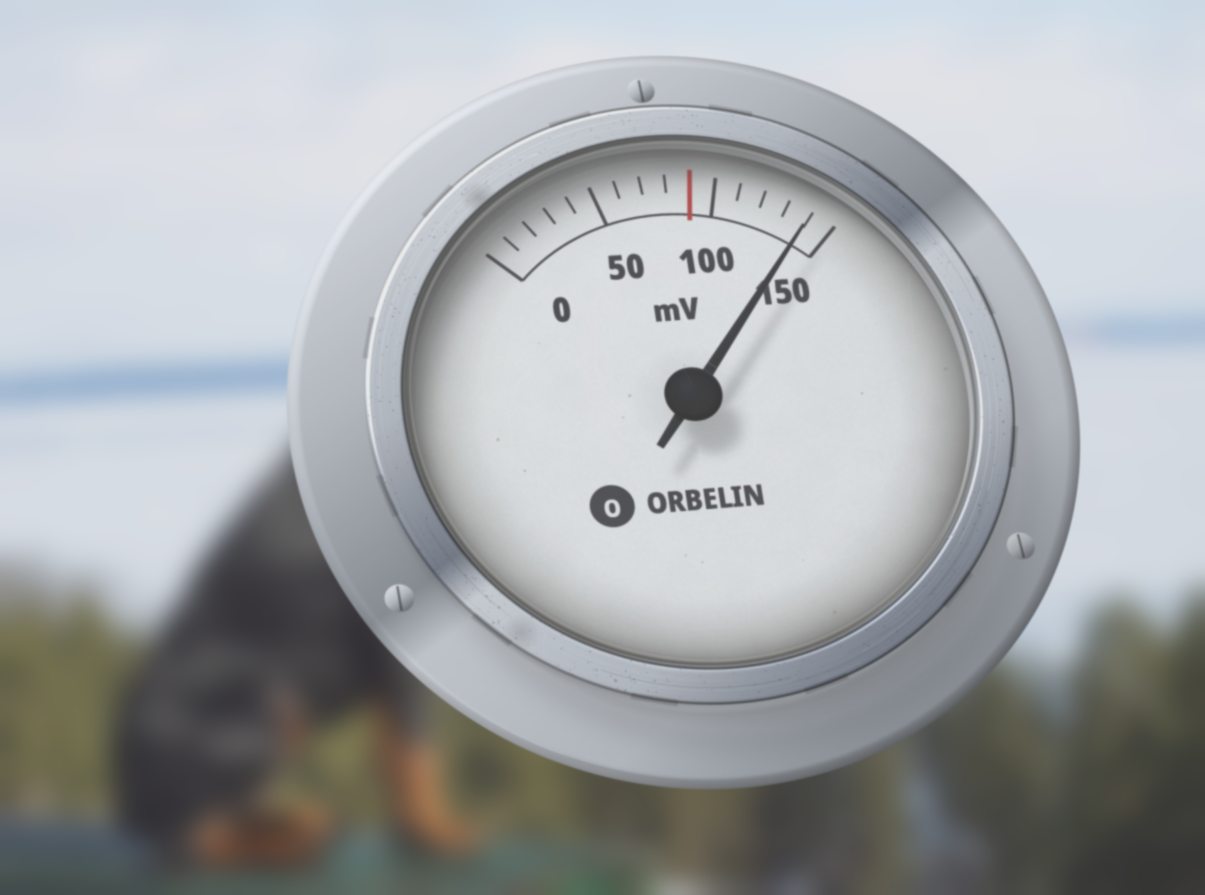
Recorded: 140
